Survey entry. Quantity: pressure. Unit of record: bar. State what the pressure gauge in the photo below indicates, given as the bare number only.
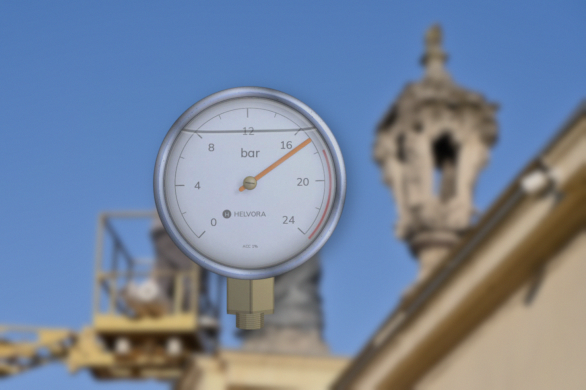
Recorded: 17
